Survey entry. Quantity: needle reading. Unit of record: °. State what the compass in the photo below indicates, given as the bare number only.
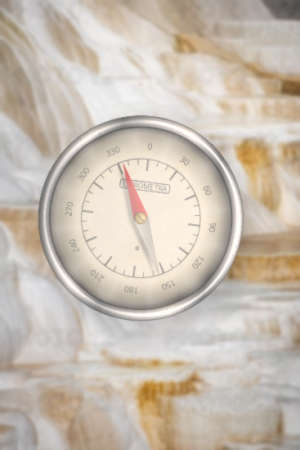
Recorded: 335
